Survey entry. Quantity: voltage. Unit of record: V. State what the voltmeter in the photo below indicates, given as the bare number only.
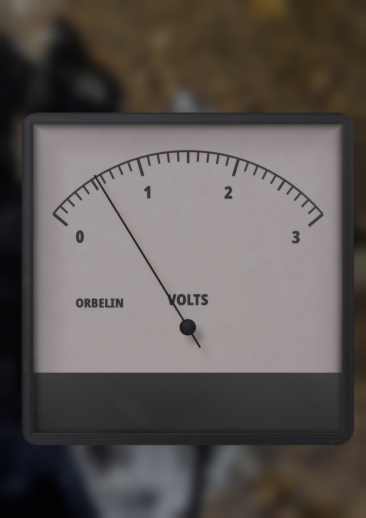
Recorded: 0.55
